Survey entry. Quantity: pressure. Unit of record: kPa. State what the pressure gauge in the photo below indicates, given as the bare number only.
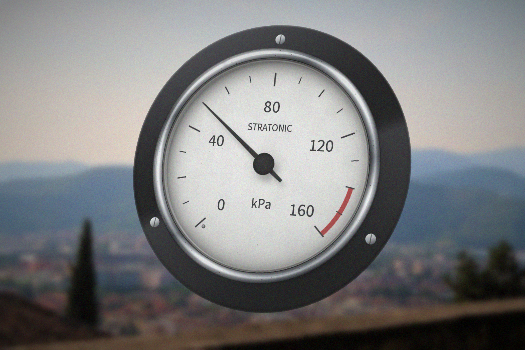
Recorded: 50
